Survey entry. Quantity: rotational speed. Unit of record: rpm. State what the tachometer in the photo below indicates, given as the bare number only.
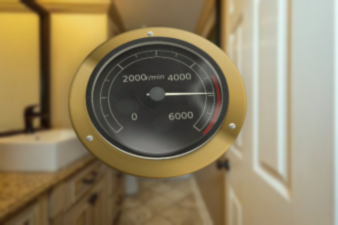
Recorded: 5000
